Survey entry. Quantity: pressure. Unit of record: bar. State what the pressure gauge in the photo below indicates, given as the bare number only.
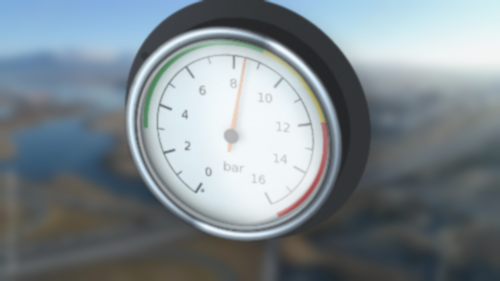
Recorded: 8.5
